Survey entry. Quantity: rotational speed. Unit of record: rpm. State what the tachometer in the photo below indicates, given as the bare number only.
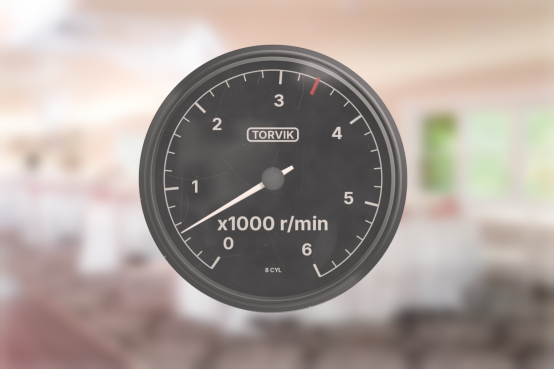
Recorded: 500
